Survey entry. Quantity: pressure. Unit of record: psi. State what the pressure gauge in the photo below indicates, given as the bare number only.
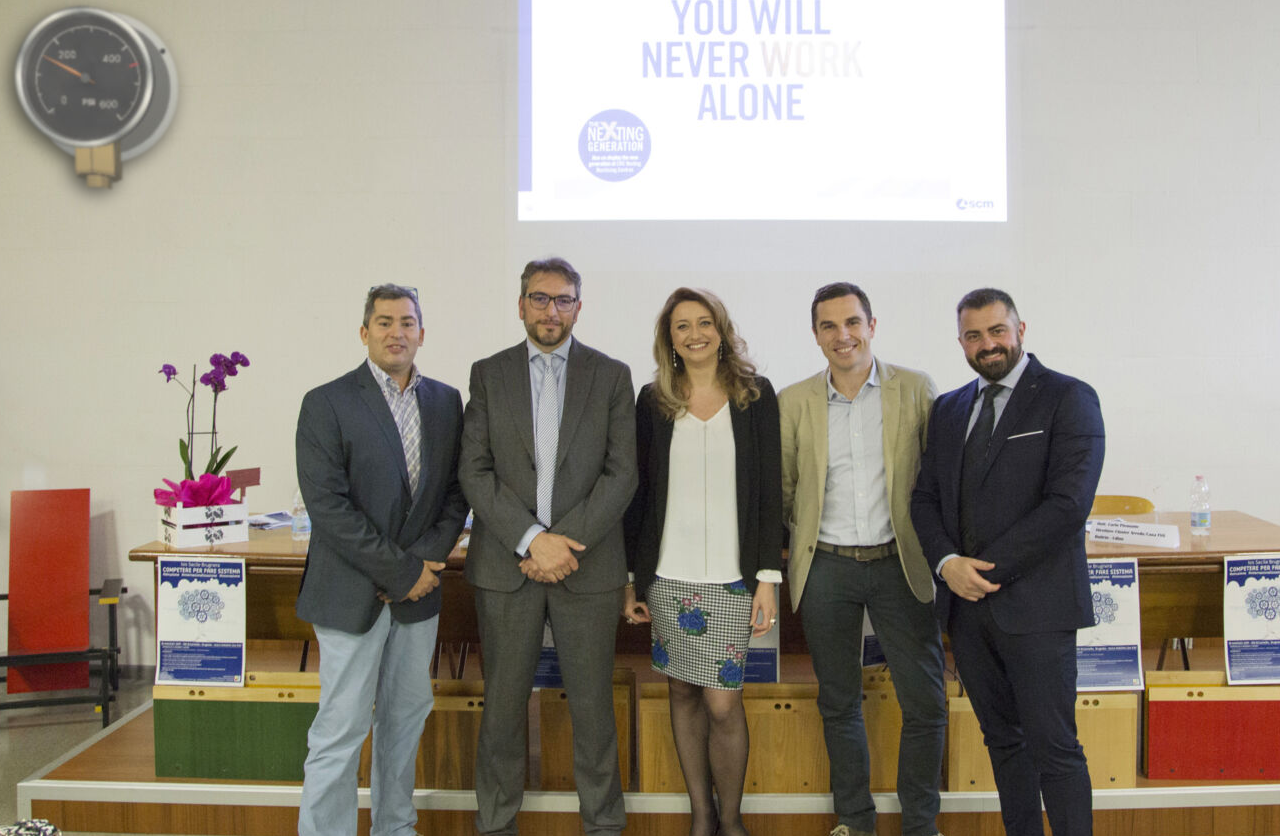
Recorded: 150
